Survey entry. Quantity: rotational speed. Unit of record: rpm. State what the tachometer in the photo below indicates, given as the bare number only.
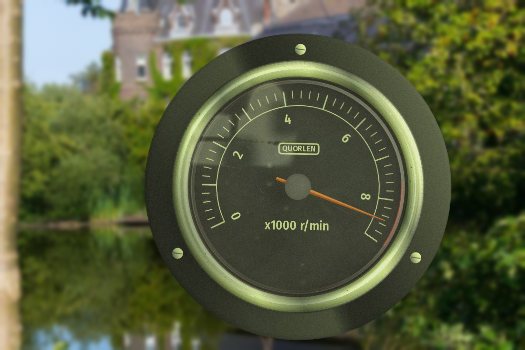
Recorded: 8500
